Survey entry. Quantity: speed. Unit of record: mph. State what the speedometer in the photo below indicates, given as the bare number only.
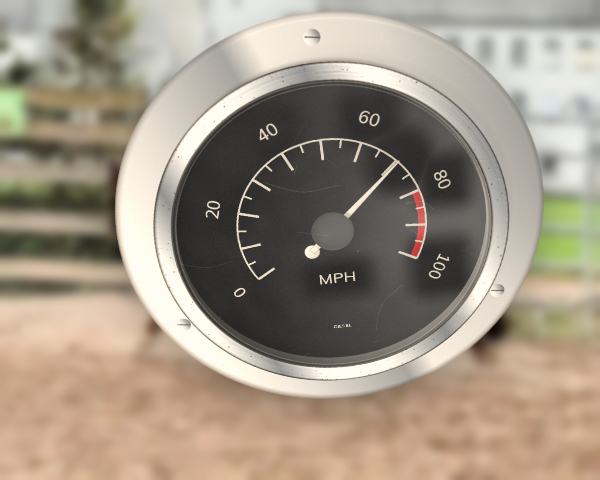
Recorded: 70
